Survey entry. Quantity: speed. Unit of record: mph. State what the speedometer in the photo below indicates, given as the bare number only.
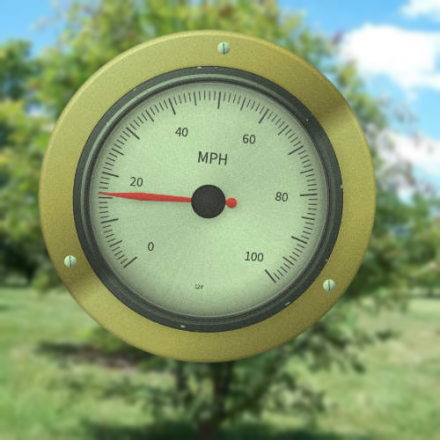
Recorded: 16
